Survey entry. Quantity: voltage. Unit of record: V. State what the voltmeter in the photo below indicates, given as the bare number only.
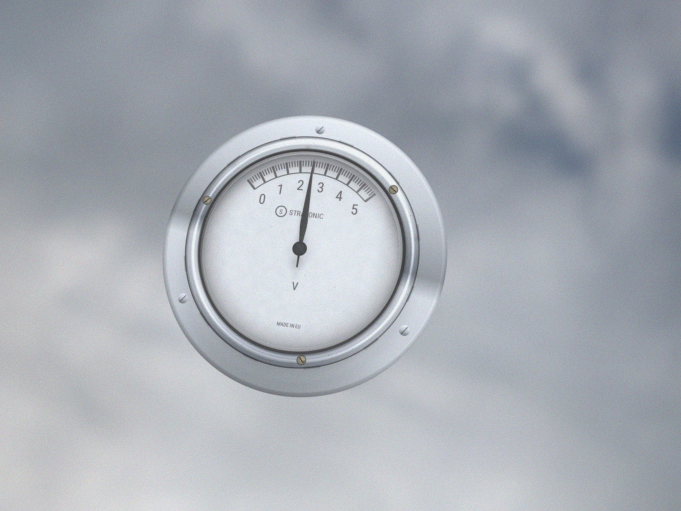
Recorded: 2.5
